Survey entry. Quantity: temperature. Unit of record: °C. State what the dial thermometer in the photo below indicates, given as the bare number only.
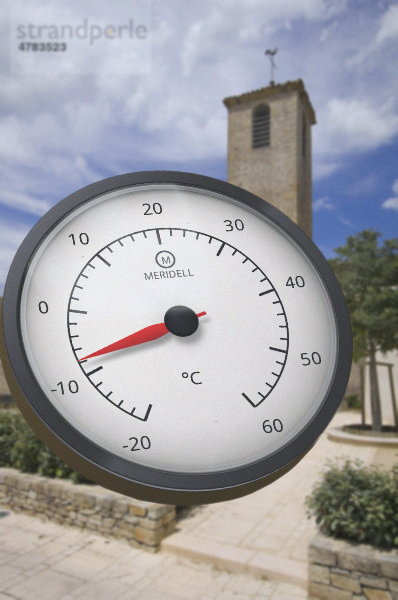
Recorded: -8
